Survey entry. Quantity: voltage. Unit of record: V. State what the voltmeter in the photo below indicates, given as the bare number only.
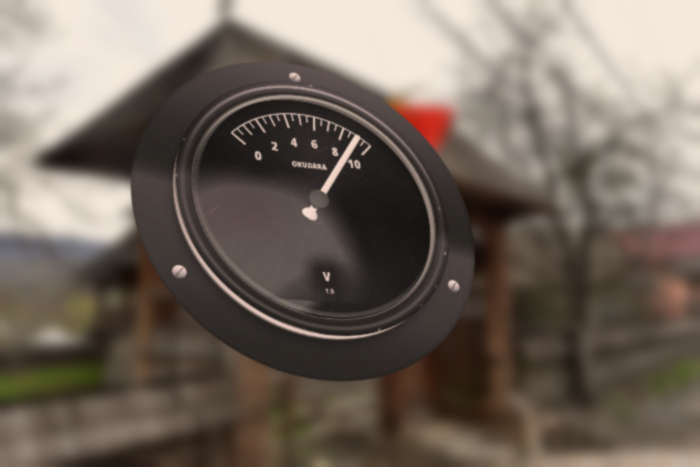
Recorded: 9
